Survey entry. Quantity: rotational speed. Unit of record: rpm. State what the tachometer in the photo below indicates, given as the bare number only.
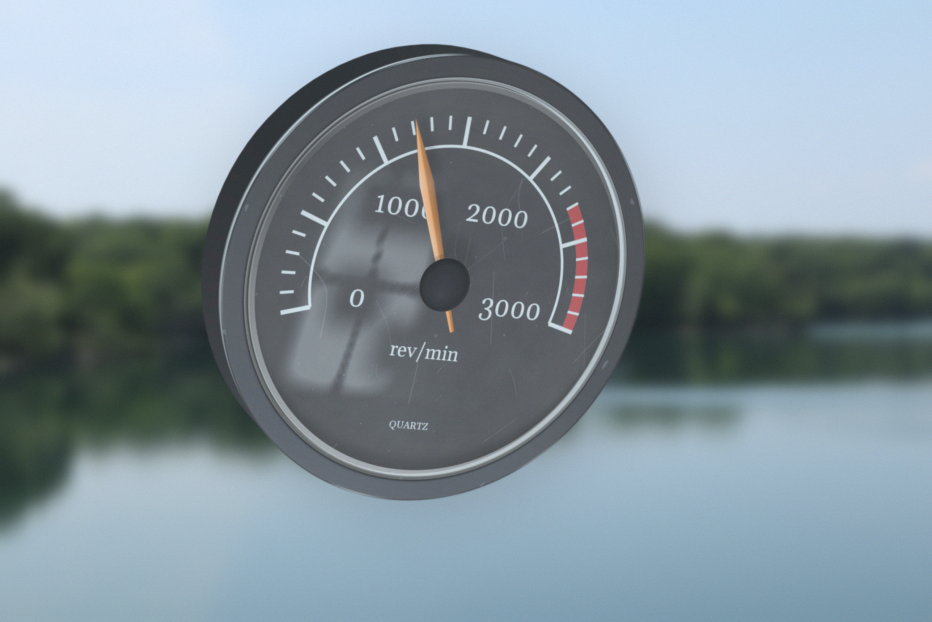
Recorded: 1200
